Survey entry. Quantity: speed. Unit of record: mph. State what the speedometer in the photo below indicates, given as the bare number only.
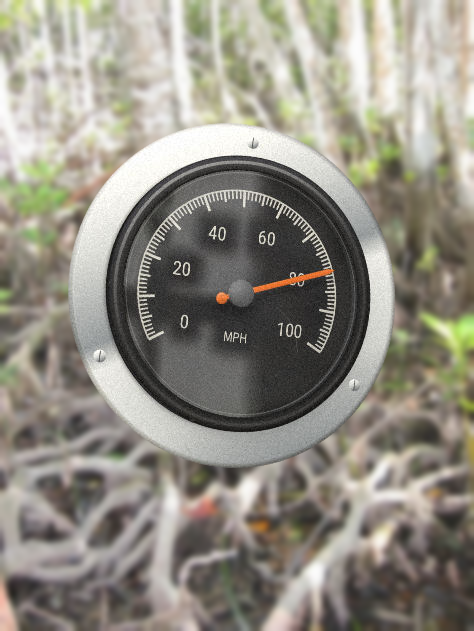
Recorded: 80
